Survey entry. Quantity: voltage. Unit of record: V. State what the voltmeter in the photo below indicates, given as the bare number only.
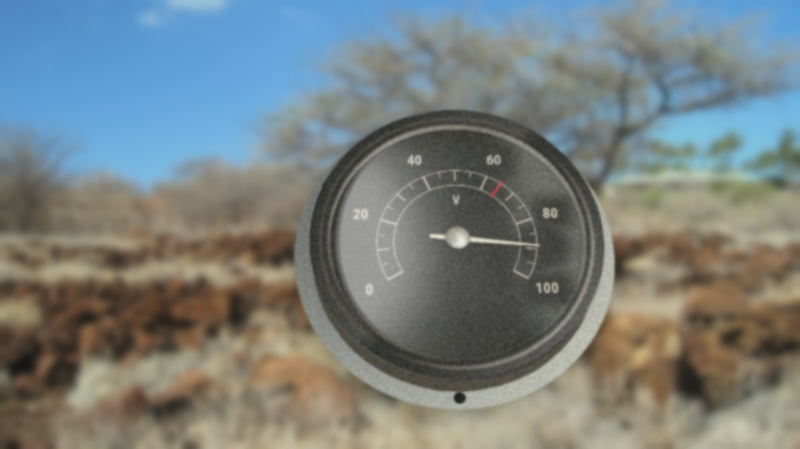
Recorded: 90
